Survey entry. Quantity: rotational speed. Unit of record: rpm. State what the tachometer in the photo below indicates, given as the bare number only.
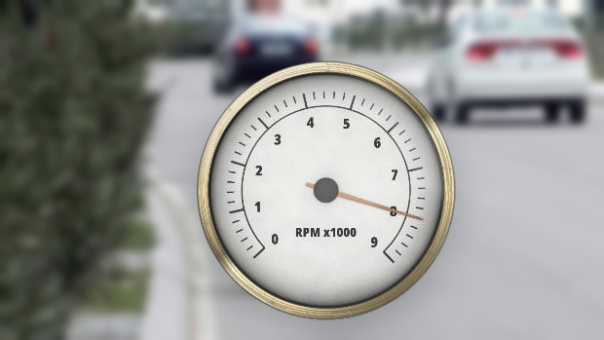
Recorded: 8000
